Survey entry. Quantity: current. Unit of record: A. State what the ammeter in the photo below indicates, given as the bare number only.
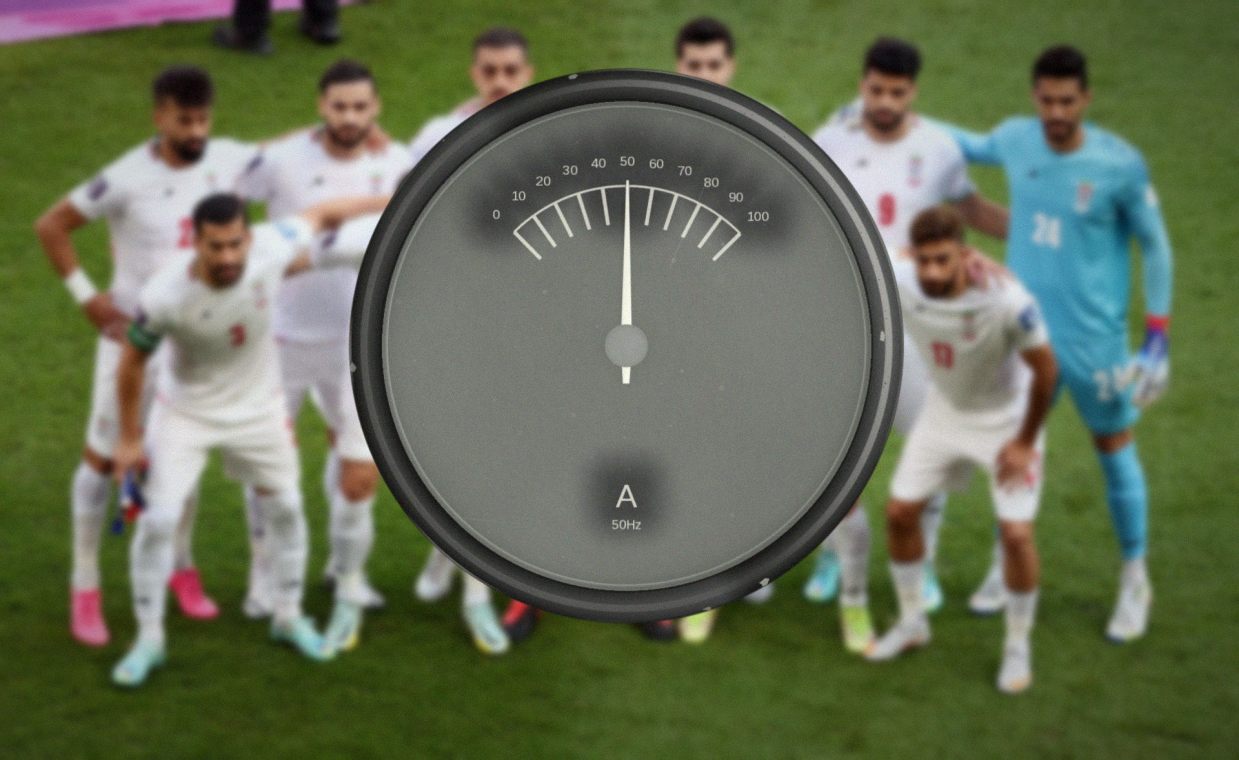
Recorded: 50
